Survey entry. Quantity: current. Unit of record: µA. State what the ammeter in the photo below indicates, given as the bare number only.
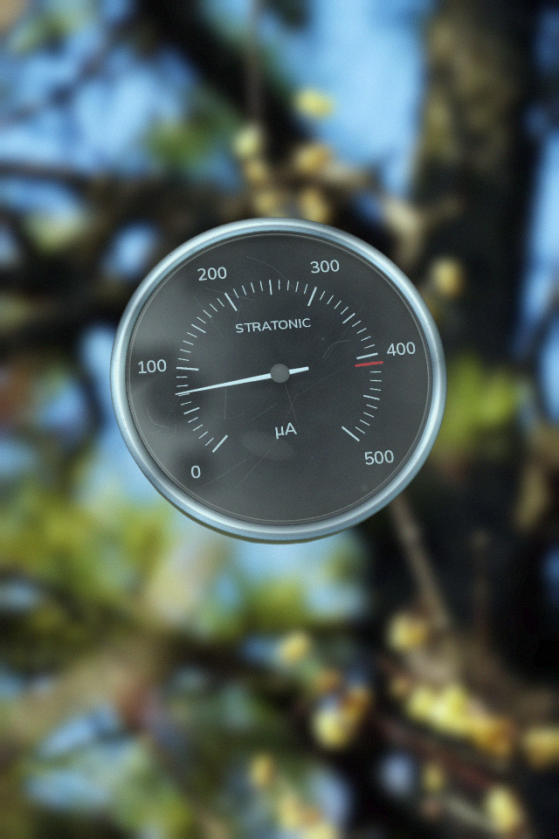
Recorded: 70
